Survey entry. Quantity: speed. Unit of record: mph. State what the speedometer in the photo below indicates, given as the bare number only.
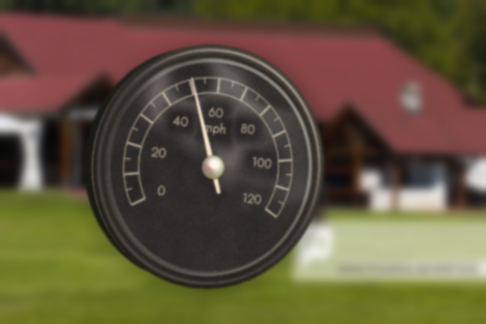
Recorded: 50
